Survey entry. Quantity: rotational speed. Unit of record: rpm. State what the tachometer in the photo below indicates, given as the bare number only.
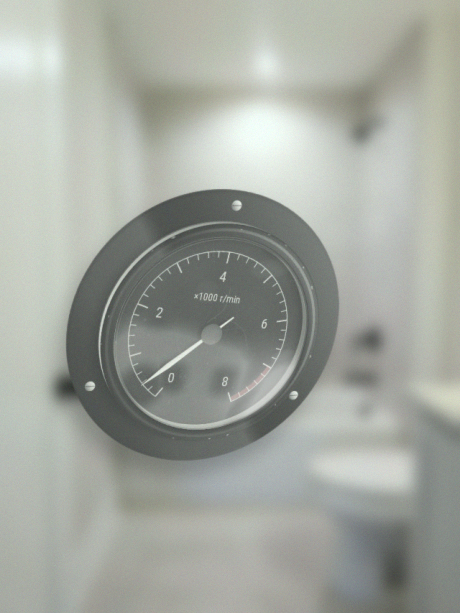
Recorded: 400
